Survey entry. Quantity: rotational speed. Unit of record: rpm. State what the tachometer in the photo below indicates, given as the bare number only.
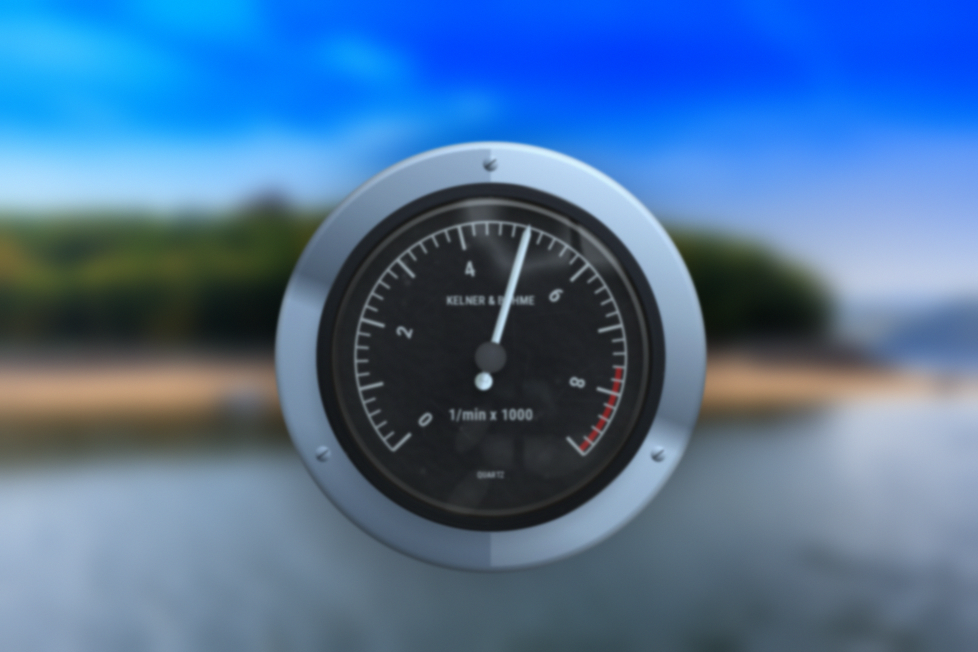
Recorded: 5000
